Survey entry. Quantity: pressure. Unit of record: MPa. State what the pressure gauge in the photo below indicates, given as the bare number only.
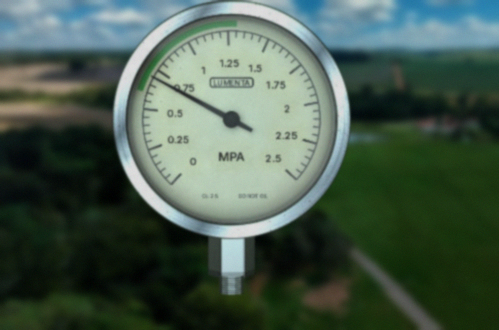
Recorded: 0.7
